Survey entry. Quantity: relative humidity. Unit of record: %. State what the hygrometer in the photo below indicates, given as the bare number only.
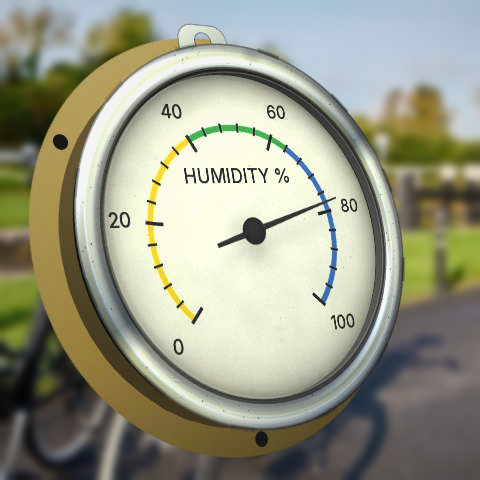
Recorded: 78
